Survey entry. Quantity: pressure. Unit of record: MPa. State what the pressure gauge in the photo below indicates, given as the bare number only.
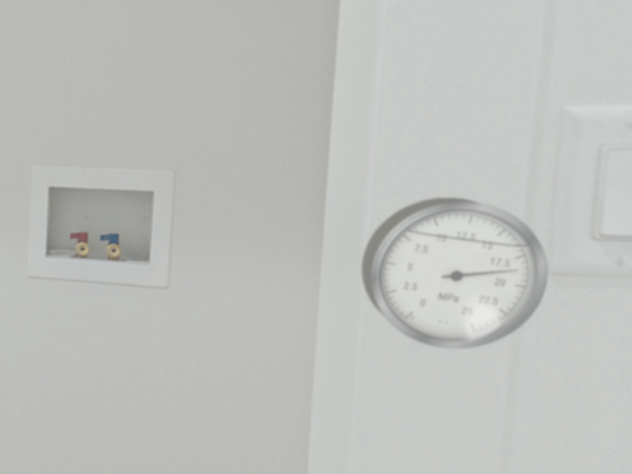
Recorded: 18.5
